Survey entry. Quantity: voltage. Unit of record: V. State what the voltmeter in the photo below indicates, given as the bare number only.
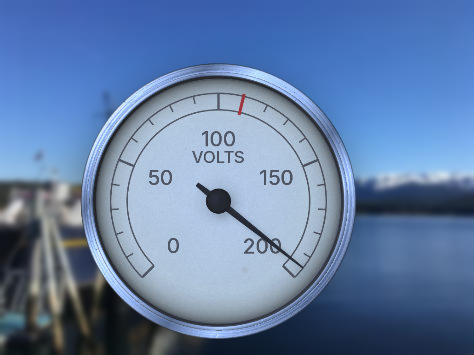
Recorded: 195
